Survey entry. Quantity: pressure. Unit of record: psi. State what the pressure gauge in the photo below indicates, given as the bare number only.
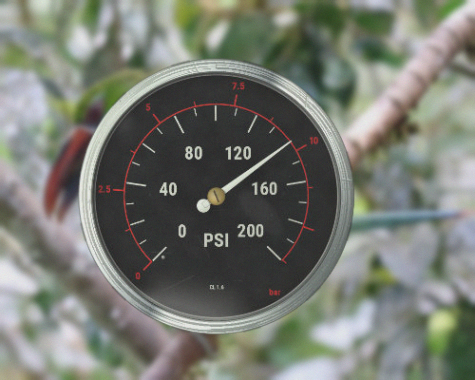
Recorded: 140
